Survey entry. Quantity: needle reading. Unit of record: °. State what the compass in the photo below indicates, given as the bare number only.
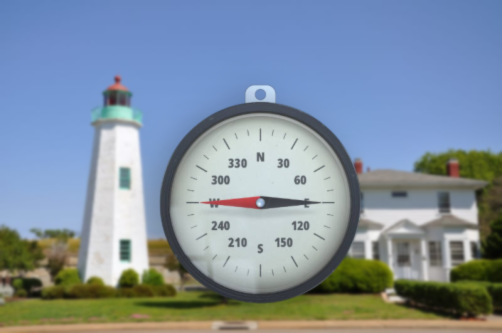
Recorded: 270
